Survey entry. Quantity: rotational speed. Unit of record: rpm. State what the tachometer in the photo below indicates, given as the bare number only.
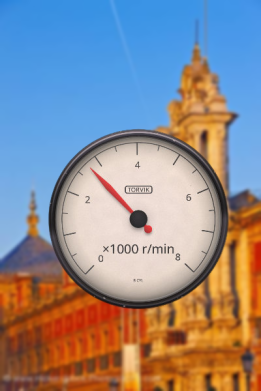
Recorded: 2750
